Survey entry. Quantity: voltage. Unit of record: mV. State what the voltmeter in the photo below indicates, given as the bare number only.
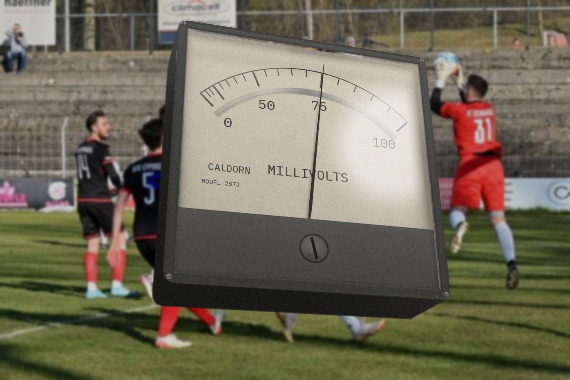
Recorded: 75
